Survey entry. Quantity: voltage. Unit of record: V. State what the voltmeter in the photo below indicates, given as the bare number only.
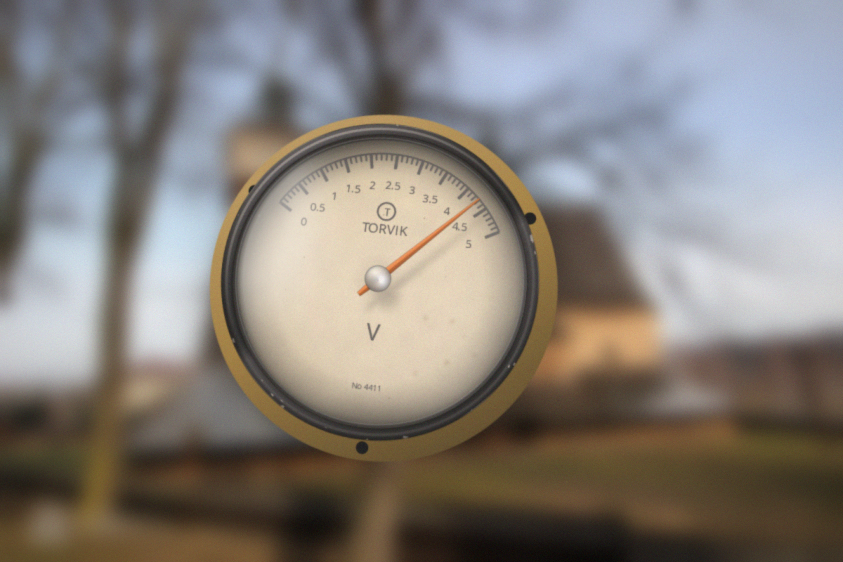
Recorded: 4.3
